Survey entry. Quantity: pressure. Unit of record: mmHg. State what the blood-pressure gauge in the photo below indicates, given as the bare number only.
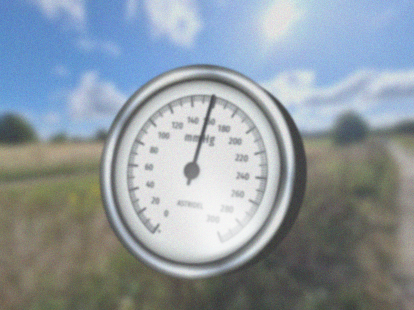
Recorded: 160
